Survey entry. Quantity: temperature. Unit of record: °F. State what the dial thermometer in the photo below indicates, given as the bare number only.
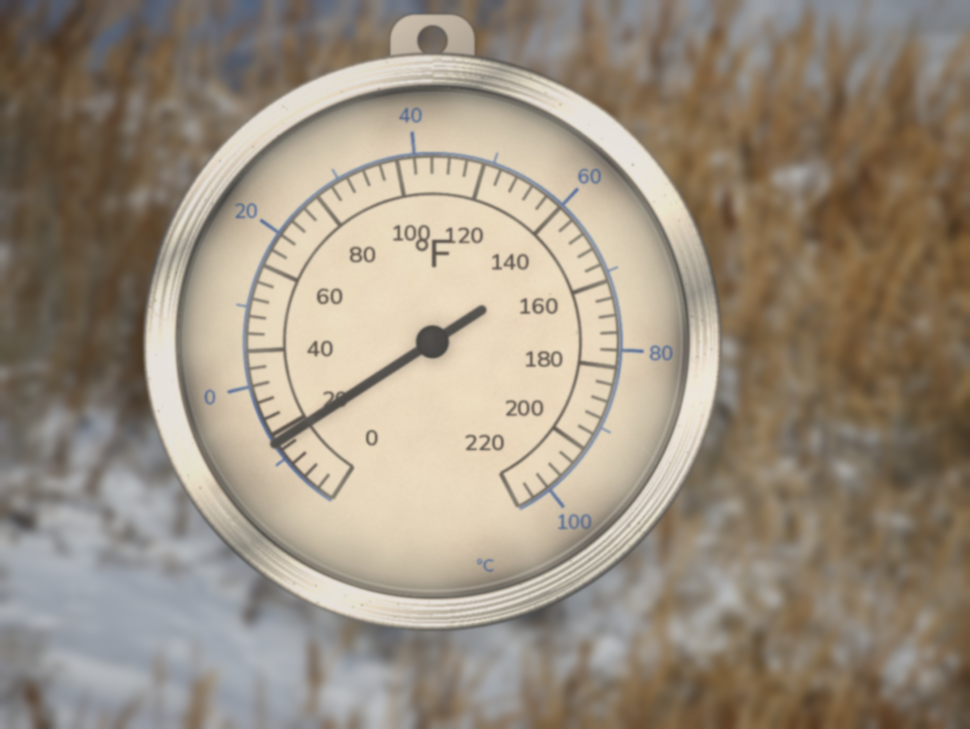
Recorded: 18
